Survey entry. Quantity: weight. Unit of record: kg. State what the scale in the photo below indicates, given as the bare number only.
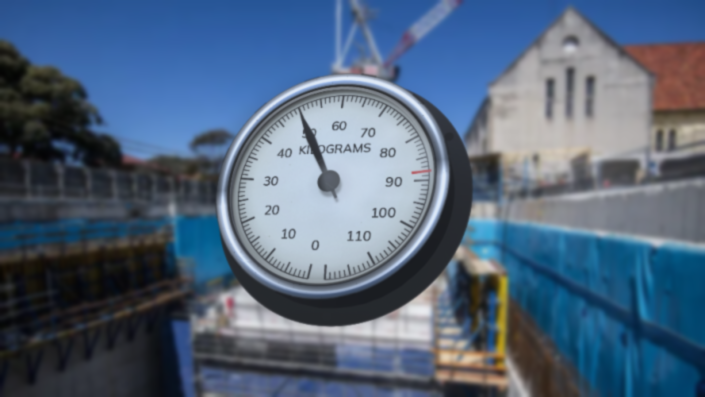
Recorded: 50
